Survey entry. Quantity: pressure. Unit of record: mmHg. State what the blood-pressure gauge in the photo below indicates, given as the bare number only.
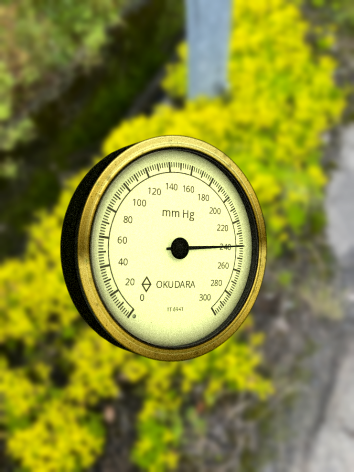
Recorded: 240
